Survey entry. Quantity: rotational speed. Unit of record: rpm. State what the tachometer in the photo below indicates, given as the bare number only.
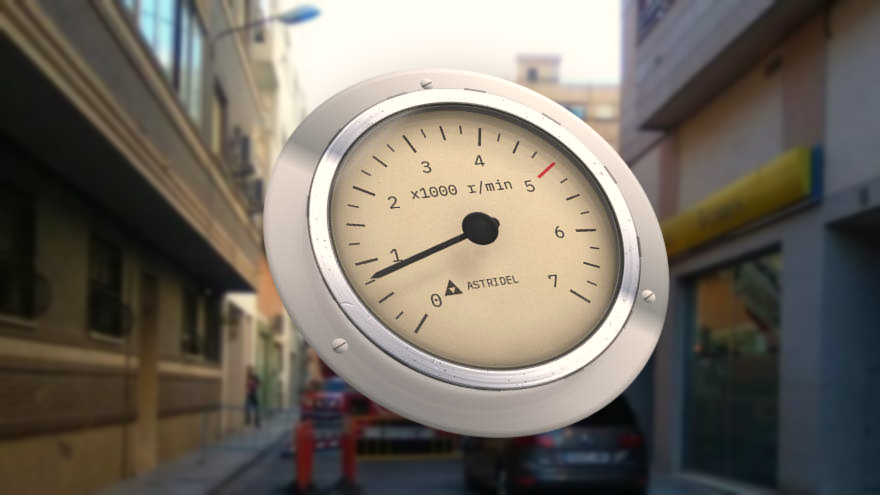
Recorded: 750
